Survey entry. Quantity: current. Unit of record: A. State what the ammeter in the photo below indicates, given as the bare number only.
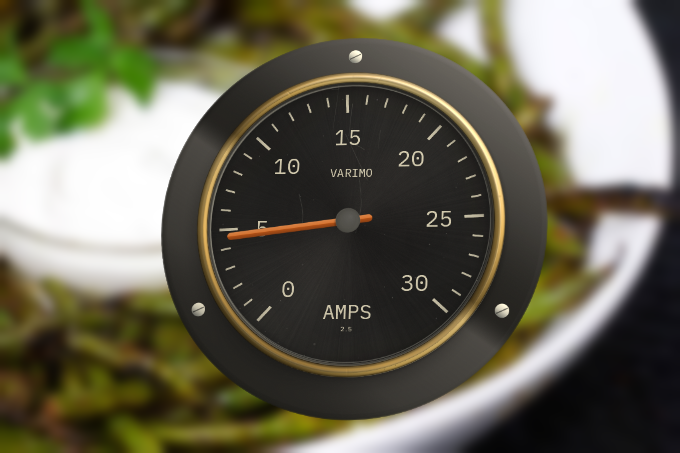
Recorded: 4.5
